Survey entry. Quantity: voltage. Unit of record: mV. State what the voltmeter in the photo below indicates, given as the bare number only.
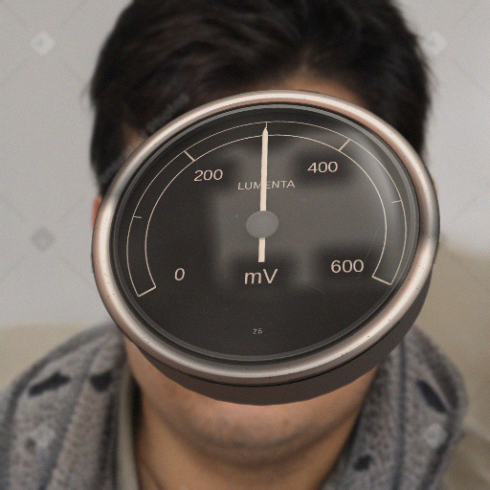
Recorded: 300
